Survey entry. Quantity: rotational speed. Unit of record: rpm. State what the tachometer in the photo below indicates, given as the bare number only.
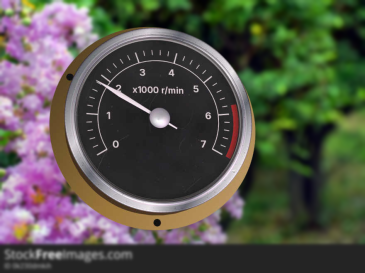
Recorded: 1800
